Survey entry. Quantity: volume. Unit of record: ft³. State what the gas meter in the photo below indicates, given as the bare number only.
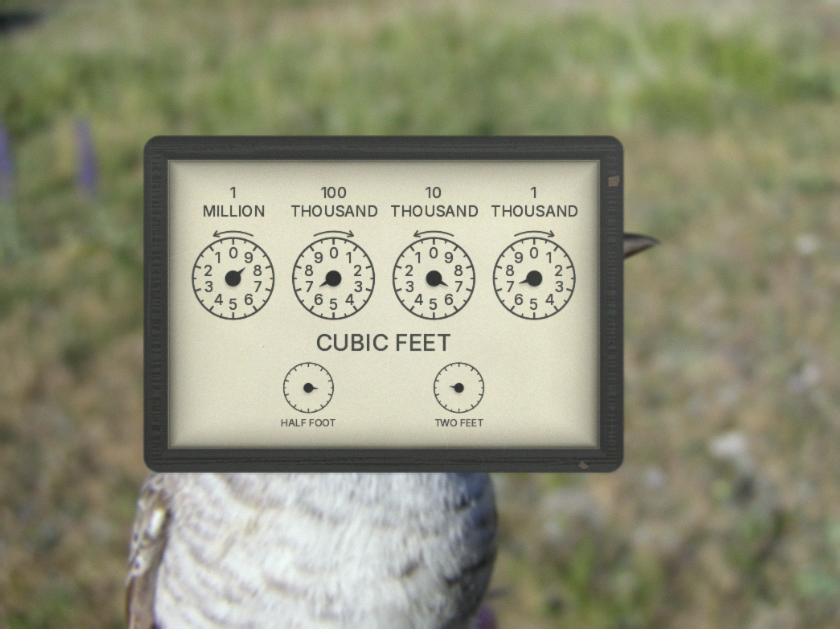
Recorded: 866700
